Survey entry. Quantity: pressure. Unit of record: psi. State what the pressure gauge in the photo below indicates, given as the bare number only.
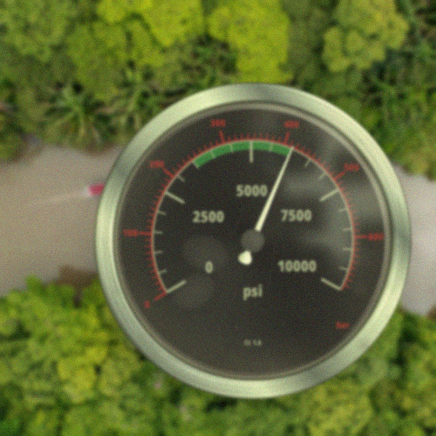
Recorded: 6000
